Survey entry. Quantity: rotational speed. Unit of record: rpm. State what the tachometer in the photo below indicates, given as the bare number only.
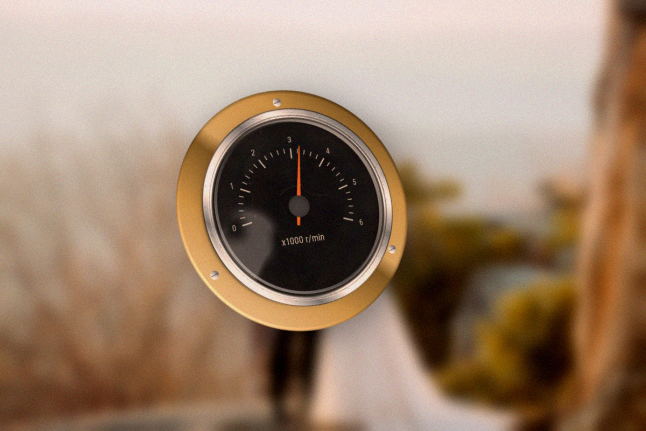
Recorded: 3200
